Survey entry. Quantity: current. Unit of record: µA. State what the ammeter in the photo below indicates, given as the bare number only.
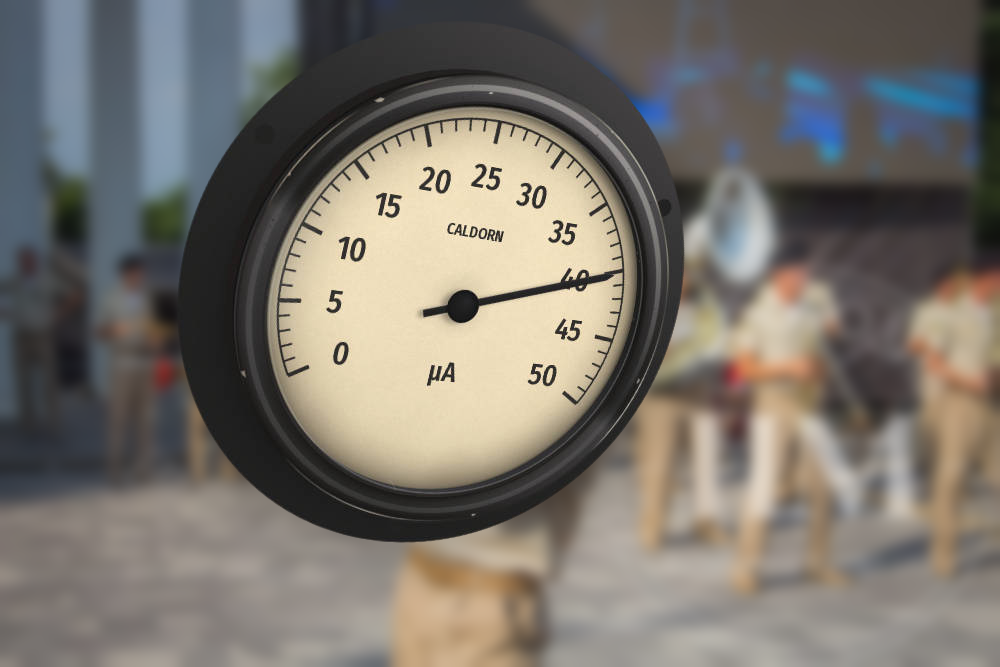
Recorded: 40
